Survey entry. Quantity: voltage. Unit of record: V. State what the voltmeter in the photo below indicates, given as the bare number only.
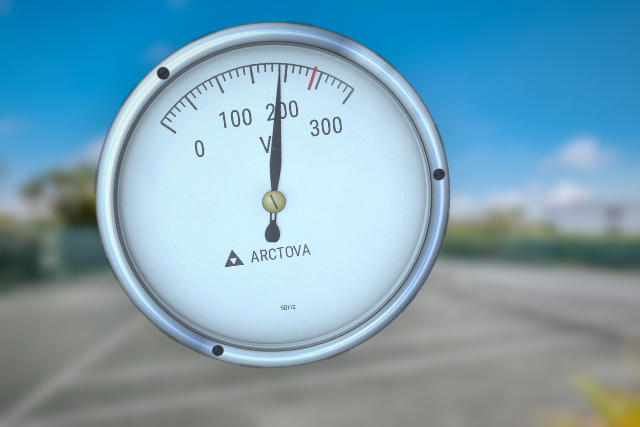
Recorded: 190
